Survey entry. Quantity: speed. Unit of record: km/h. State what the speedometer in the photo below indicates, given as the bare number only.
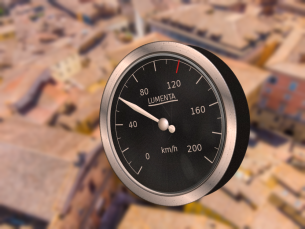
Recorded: 60
